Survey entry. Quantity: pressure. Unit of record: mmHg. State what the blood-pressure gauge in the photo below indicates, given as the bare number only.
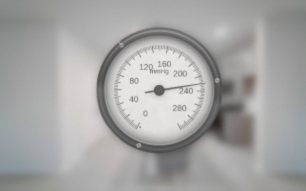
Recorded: 230
